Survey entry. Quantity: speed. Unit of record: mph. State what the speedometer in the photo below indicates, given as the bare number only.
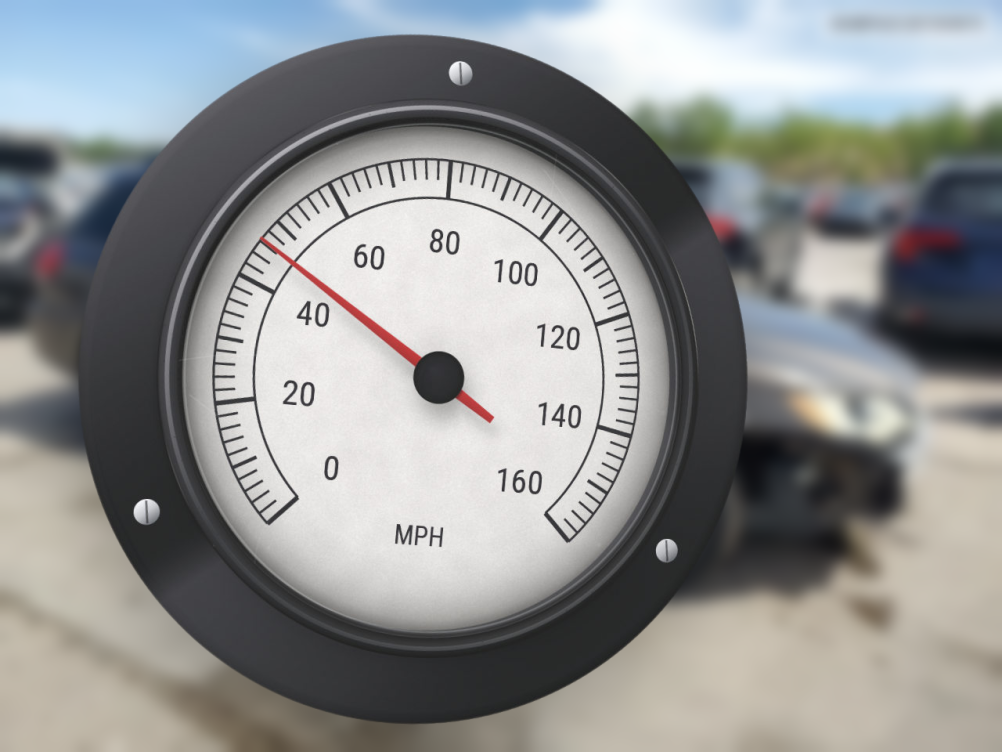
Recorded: 46
